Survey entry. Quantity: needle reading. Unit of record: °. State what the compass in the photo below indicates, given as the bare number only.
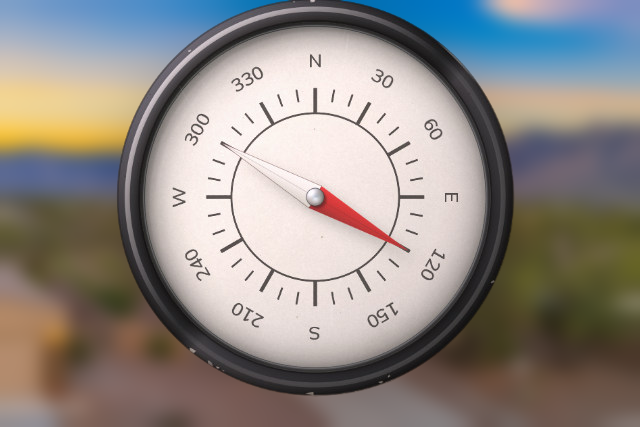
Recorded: 120
